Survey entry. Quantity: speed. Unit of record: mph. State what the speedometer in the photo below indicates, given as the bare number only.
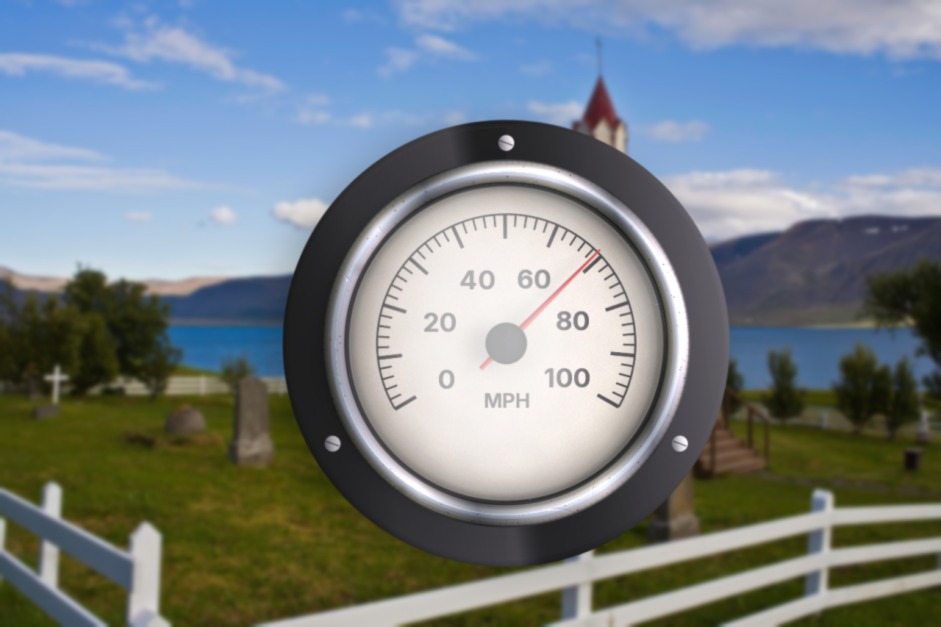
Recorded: 69
